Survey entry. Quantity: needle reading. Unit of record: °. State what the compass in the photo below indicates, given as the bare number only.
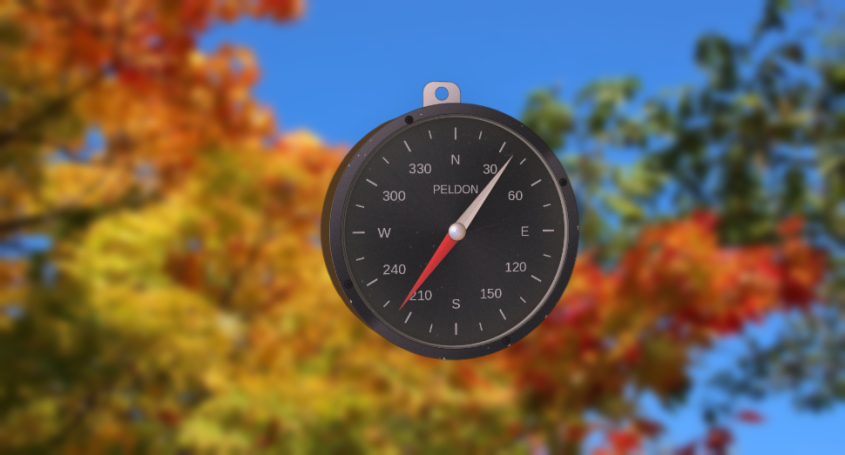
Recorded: 217.5
